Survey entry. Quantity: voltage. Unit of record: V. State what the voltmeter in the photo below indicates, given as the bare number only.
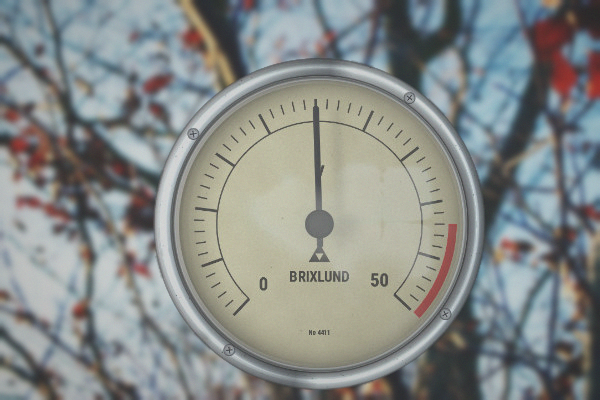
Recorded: 25
